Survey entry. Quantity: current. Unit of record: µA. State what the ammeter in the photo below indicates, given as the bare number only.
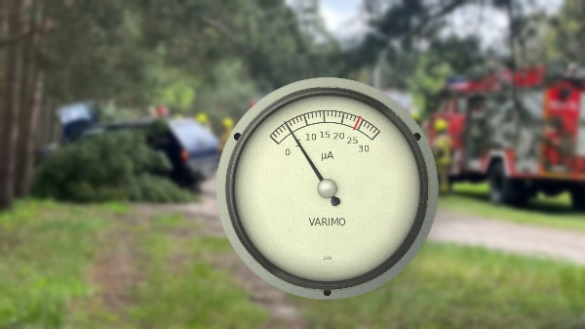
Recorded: 5
